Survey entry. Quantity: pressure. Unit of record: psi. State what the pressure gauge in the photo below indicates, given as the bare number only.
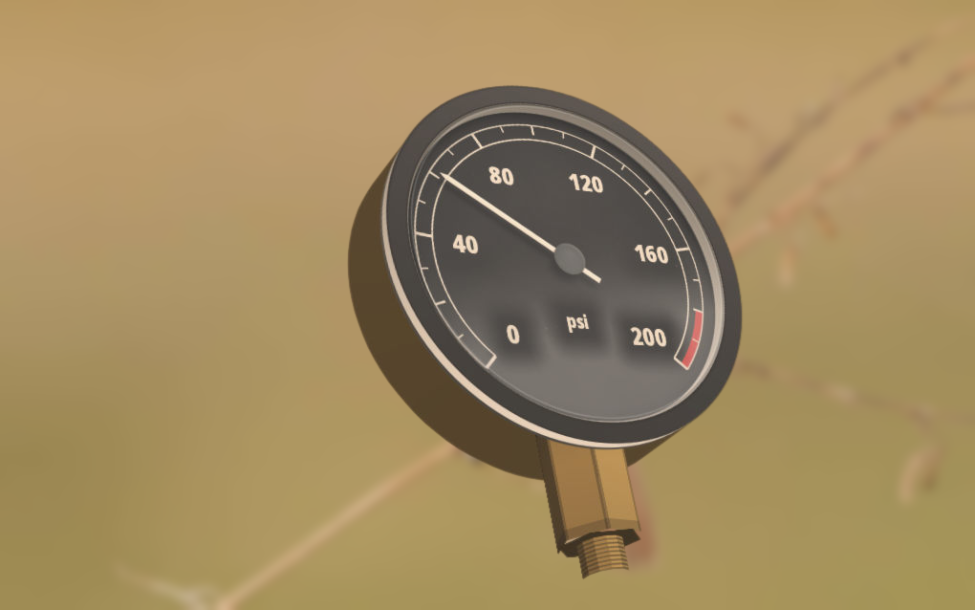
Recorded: 60
